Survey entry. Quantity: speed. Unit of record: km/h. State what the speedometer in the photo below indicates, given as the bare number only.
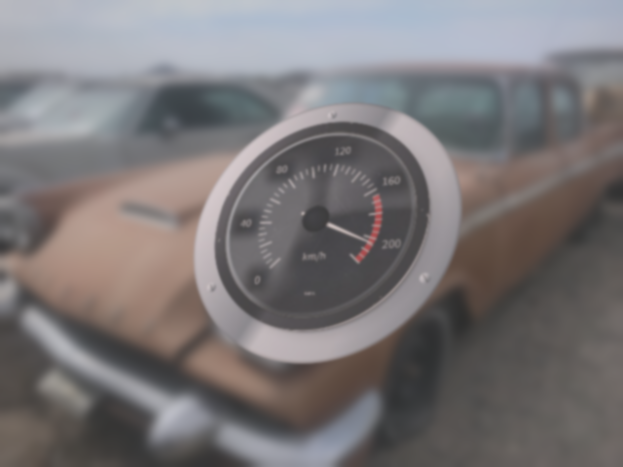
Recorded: 205
